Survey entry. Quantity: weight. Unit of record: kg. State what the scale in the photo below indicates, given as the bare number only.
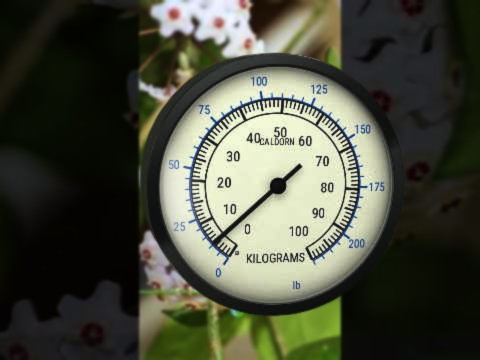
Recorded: 5
